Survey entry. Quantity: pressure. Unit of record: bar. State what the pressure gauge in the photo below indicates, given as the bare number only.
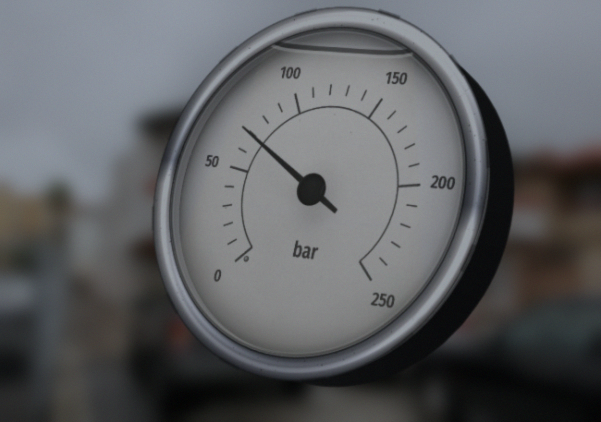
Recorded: 70
